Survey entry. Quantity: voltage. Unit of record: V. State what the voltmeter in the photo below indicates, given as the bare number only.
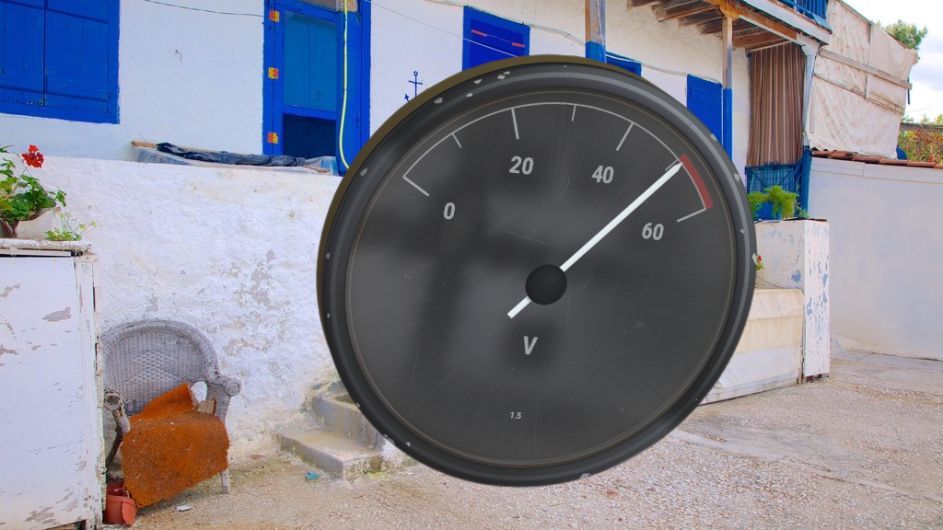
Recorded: 50
